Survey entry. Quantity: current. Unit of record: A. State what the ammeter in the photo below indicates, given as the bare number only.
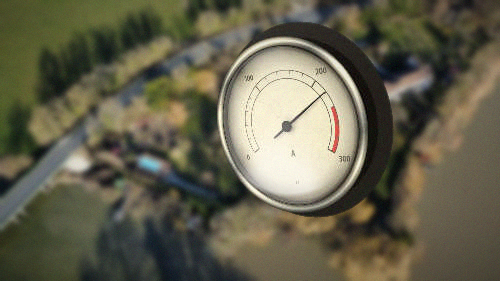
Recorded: 220
